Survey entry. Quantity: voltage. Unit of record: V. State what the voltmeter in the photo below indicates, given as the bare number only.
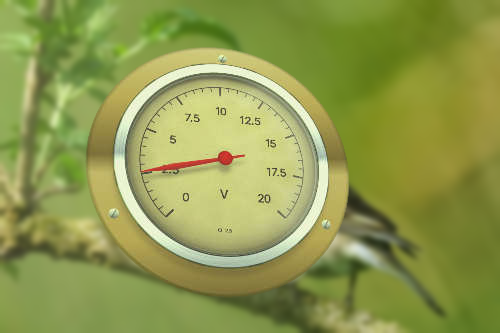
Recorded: 2.5
